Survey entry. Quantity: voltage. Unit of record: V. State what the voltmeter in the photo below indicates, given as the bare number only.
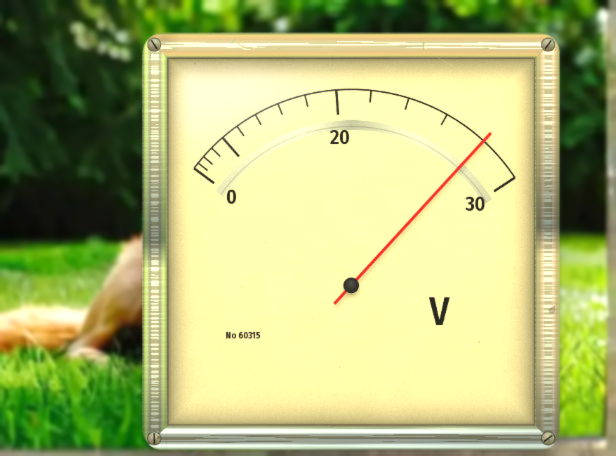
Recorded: 28
